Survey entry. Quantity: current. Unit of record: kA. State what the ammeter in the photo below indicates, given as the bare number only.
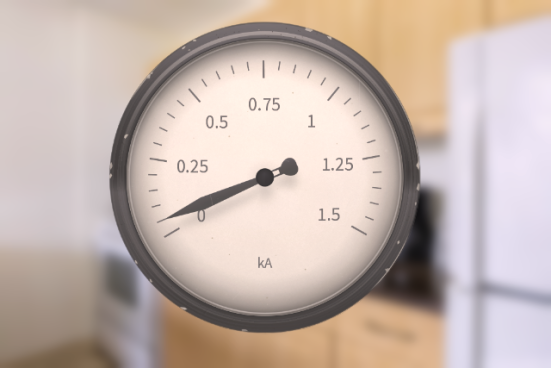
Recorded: 0.05
